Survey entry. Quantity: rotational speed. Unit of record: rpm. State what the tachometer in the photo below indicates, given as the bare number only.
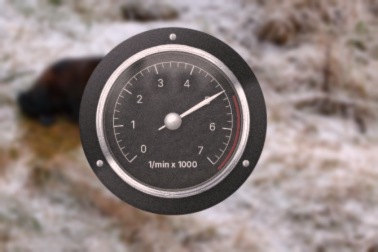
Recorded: 5000
